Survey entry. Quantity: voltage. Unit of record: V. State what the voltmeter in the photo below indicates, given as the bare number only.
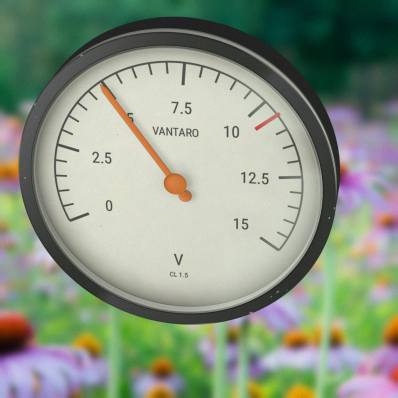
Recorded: 5
